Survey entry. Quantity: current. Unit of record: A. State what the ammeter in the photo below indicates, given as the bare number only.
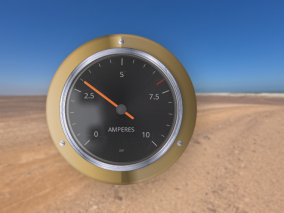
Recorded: 3
